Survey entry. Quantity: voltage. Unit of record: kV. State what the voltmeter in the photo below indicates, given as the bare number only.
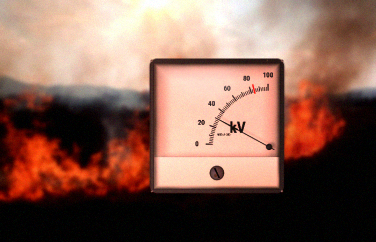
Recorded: 30
